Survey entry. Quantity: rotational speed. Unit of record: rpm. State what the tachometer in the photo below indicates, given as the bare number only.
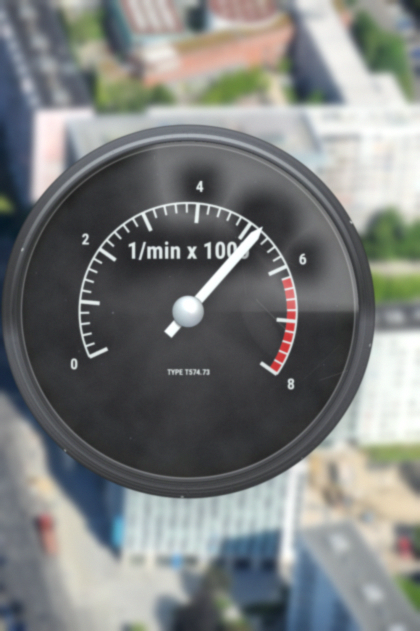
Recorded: 5200
